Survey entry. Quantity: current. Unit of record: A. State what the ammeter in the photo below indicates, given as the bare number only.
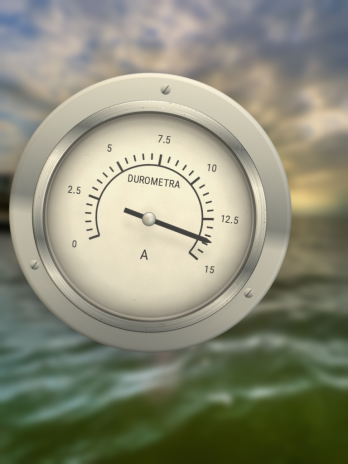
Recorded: 13.75
